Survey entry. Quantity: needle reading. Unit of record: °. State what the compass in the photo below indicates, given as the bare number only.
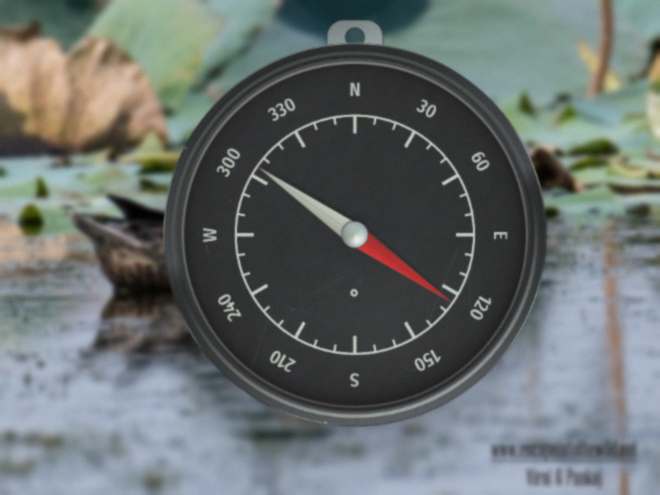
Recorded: 125
